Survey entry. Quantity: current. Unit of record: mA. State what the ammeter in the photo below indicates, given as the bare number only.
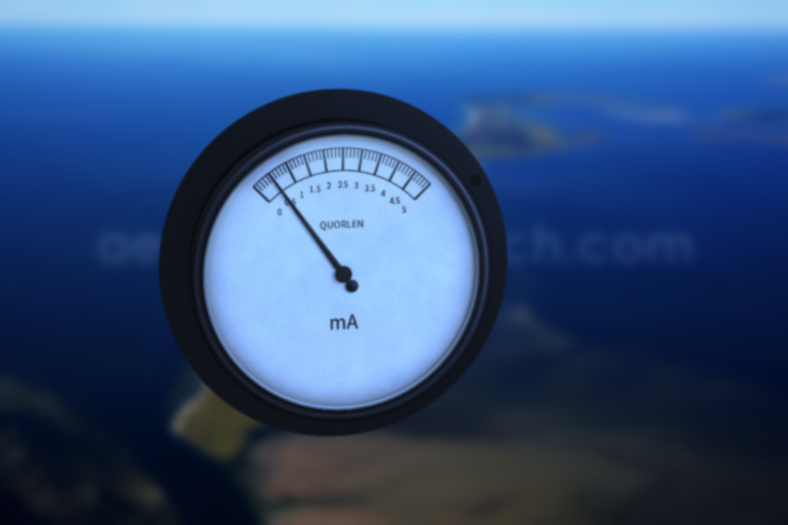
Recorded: 0.5
